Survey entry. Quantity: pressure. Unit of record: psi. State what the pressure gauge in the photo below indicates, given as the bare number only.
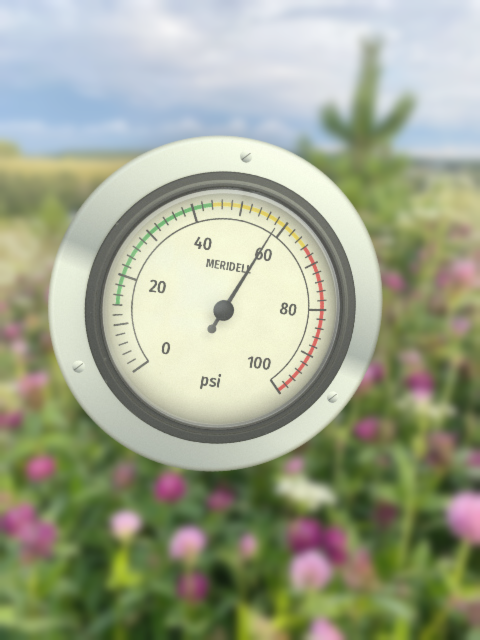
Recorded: 58
